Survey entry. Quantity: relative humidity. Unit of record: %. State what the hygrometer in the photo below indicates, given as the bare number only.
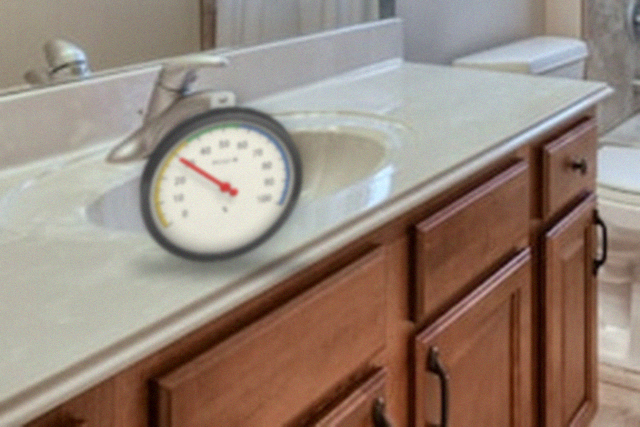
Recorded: 30
